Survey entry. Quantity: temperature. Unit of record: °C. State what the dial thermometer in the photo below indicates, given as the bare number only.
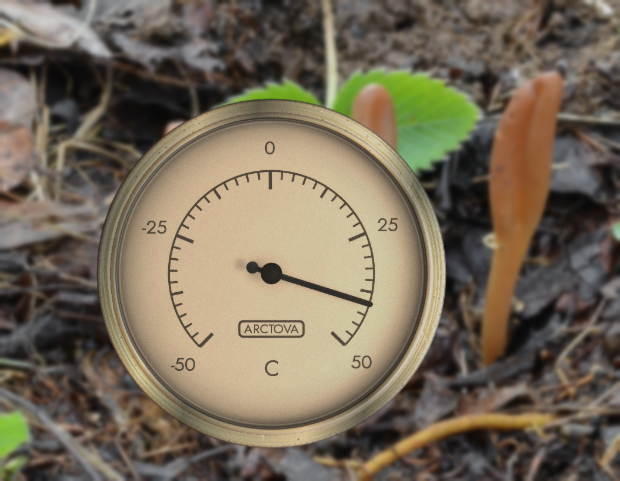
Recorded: 40
